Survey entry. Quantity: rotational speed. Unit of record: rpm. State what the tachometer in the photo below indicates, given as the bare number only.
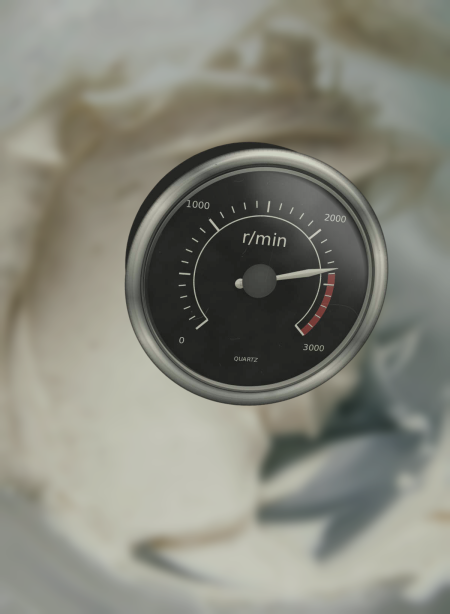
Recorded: 2350
